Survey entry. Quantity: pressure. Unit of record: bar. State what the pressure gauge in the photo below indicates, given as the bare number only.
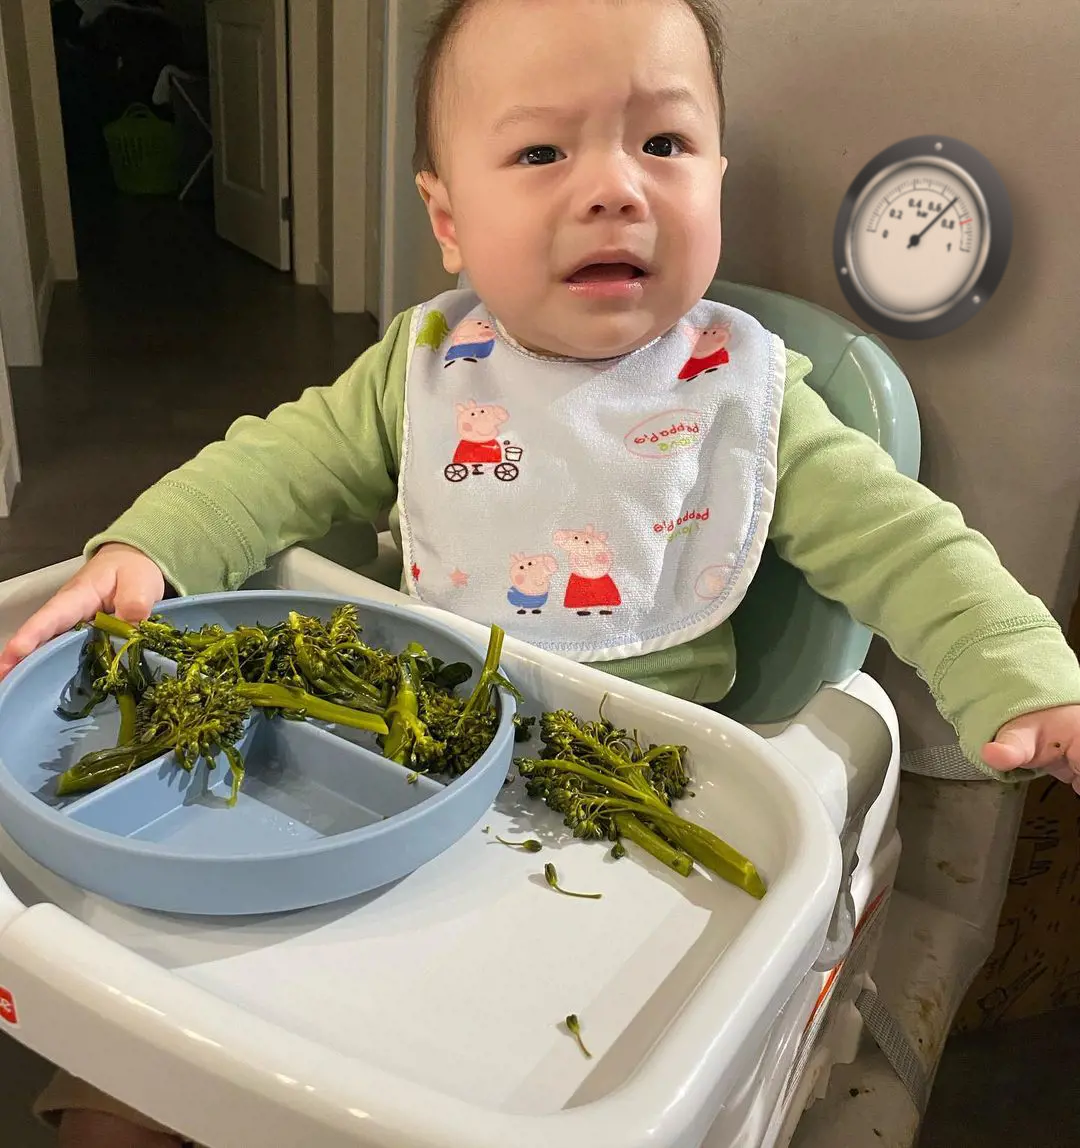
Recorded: 0.7
